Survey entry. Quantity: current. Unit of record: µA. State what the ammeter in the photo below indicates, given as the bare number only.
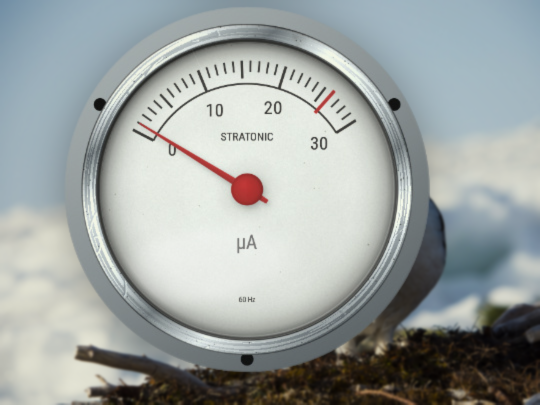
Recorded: 1
